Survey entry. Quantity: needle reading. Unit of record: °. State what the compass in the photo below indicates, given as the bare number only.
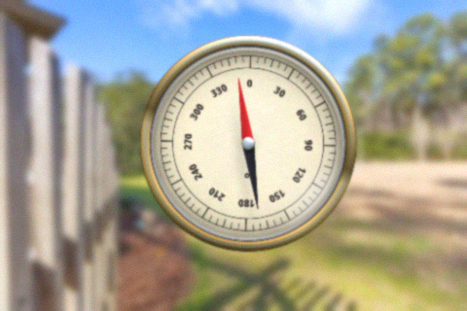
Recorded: 350
